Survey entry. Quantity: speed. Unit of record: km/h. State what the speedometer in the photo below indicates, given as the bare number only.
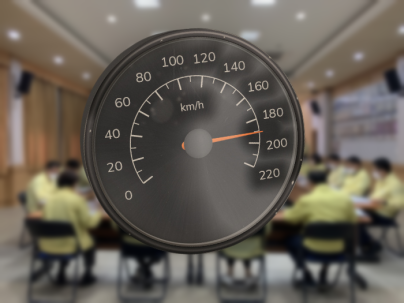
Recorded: 190
